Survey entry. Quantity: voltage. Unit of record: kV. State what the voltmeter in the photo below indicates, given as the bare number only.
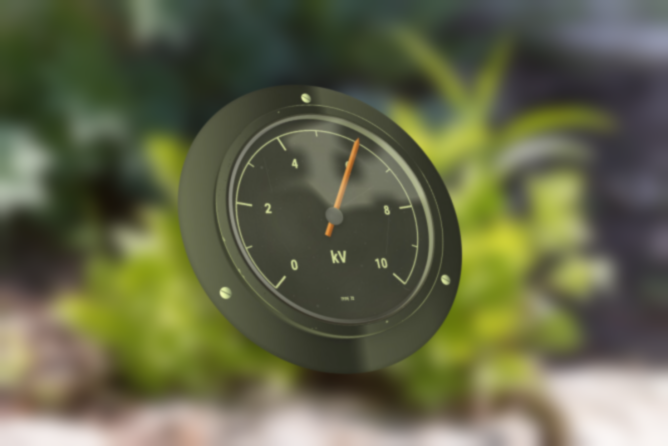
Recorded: 6
